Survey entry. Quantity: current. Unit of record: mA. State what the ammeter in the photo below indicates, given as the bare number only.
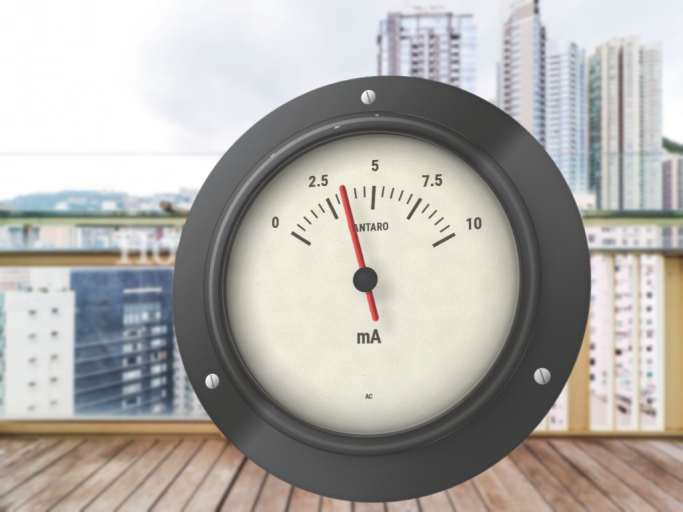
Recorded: 3.5
